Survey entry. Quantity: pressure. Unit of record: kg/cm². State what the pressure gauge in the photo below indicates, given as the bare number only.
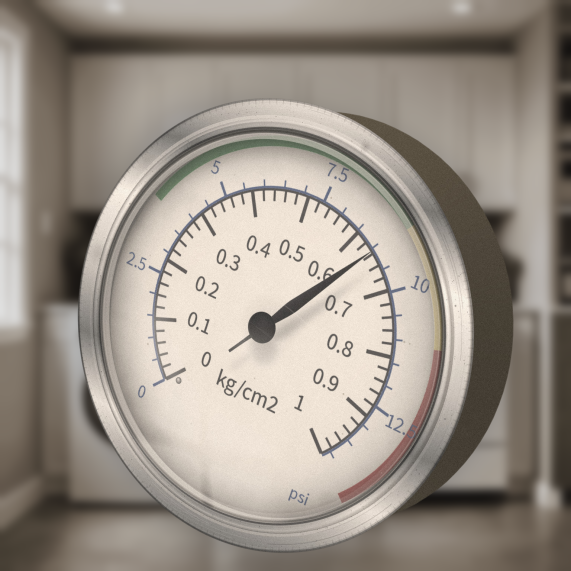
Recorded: 0.64
